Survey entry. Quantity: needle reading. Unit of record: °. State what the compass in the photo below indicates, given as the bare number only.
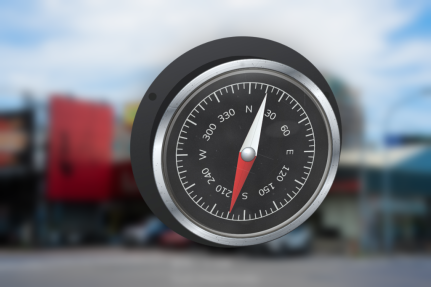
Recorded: 195
